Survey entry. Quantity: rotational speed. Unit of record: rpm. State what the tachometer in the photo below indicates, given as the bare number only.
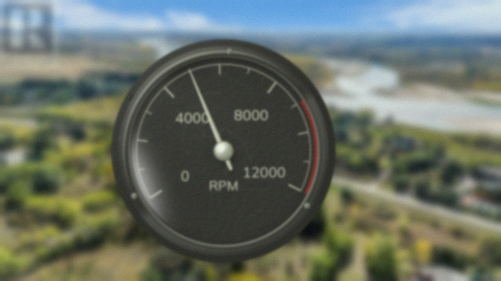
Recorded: 5000
